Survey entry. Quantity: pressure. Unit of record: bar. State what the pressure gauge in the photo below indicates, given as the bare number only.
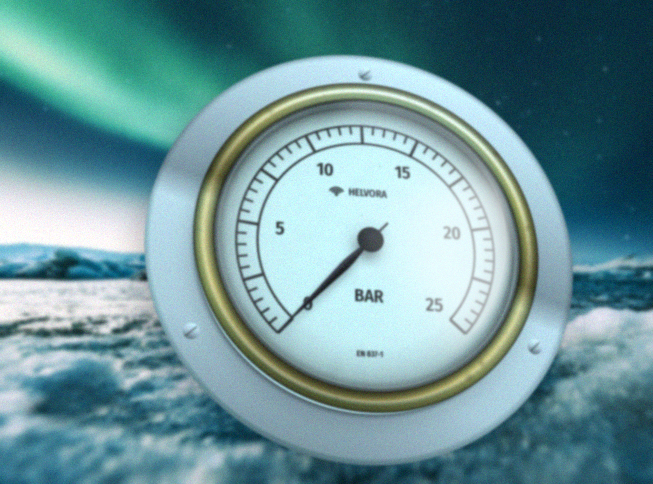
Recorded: 0
